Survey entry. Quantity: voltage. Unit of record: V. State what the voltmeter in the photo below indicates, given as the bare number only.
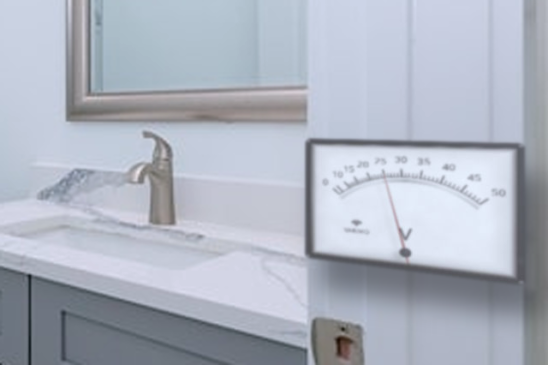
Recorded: 25
